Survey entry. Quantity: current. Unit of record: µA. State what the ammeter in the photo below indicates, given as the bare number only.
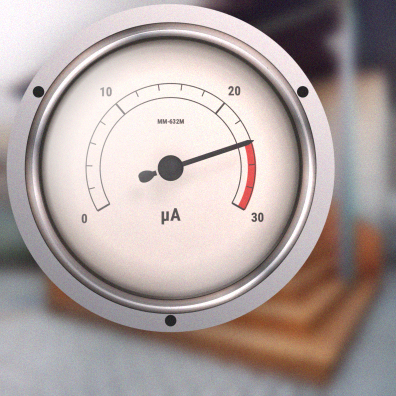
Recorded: 24
